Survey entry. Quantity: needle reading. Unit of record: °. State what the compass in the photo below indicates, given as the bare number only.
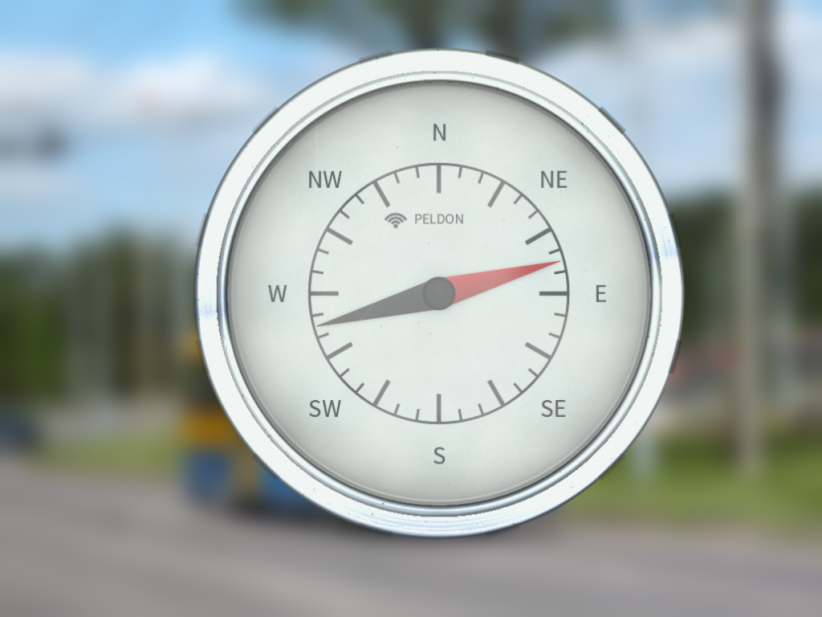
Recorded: 75
